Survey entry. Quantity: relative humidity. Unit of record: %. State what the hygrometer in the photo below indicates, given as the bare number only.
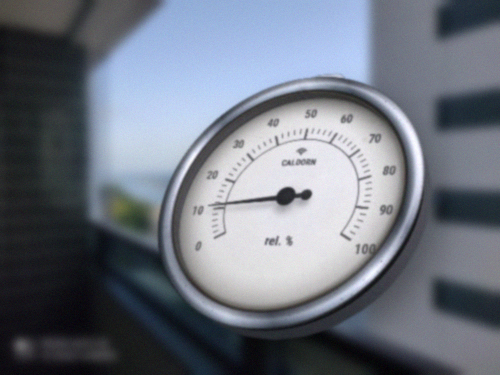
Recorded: 10
